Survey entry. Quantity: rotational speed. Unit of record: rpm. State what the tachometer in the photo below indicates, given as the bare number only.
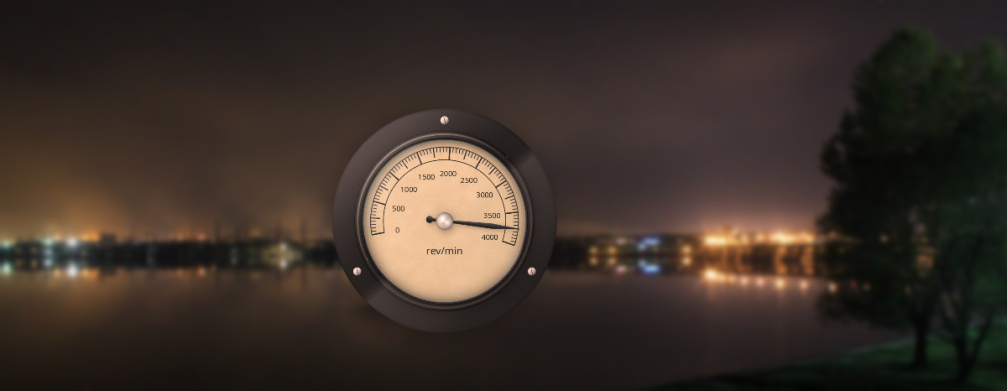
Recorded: 3750
